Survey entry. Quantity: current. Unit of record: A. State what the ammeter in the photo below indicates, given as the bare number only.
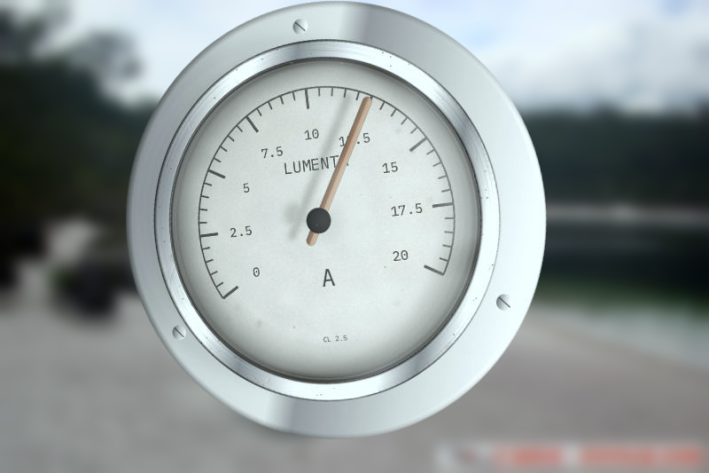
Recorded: 12.5
